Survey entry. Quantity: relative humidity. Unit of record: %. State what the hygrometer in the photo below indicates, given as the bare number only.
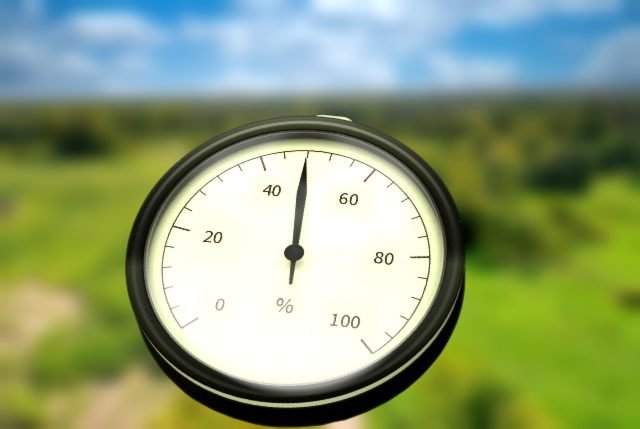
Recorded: 48
